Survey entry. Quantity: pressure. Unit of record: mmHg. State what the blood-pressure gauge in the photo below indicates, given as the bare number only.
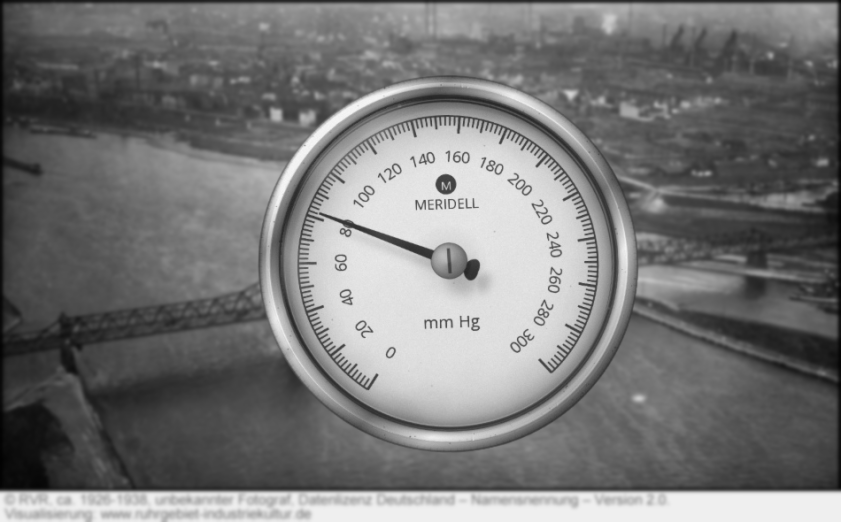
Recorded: 82
